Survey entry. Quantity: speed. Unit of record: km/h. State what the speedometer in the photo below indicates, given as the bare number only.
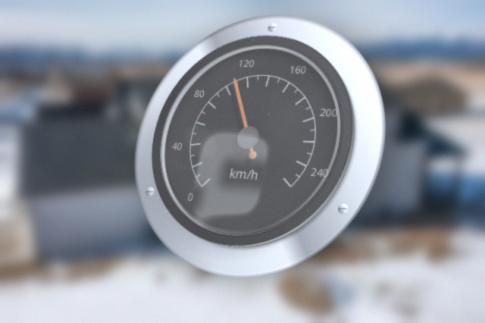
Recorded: 110
